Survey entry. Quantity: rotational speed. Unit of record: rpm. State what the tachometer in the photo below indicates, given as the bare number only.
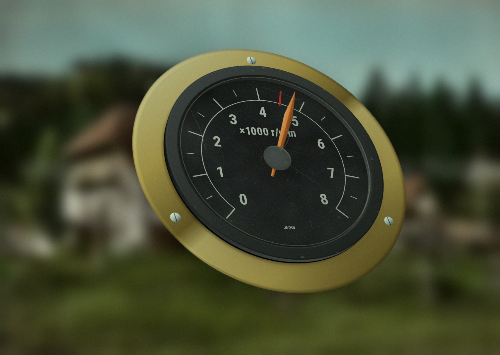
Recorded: 4750
